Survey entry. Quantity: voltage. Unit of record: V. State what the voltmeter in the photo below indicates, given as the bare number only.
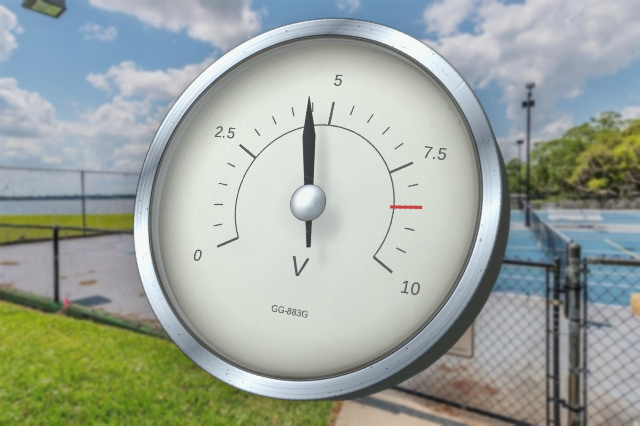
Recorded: 4.5
